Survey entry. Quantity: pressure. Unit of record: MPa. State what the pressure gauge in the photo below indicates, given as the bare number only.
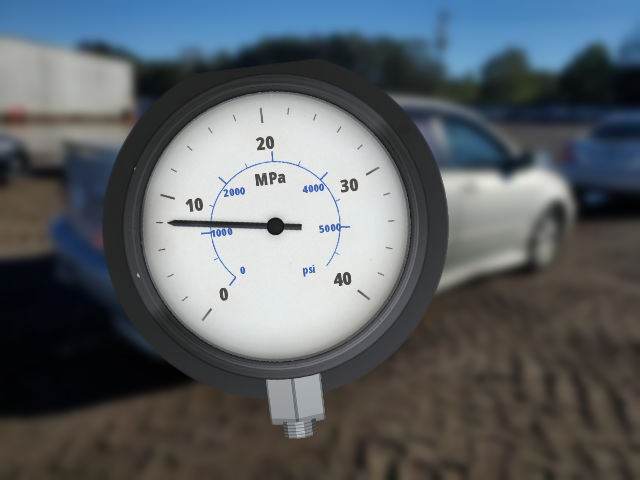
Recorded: 8
